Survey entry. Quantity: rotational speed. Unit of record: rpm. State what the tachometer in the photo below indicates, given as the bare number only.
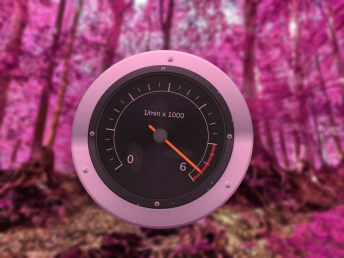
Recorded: 5750
